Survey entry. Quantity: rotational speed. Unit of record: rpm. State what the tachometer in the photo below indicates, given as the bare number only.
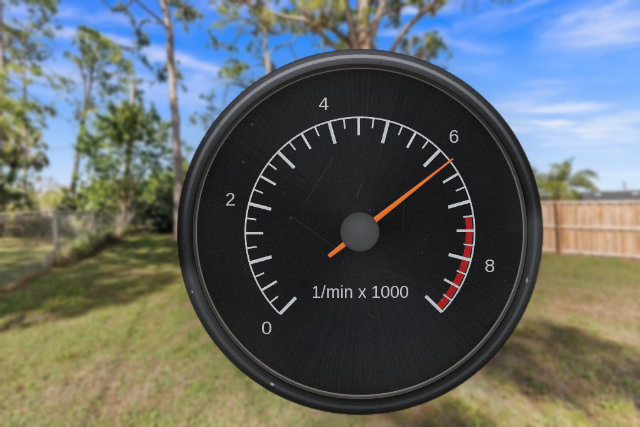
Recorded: 6250
